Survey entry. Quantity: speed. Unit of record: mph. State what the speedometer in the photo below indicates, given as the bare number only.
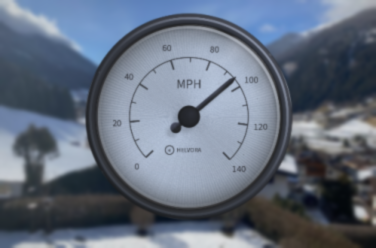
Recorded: 95
